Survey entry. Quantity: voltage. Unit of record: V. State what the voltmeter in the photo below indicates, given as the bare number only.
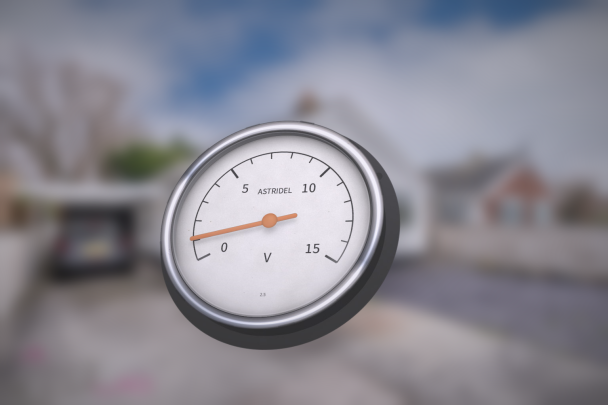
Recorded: 1
